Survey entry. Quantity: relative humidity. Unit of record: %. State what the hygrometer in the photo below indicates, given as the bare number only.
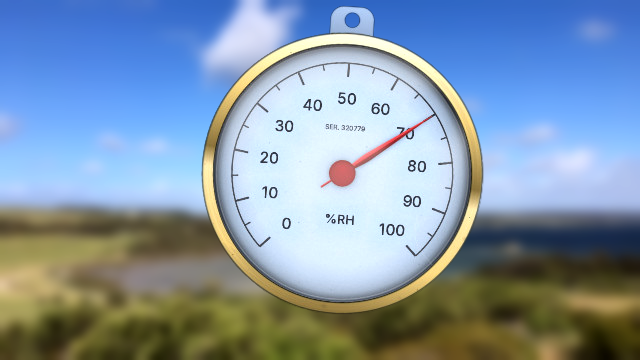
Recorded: 70
